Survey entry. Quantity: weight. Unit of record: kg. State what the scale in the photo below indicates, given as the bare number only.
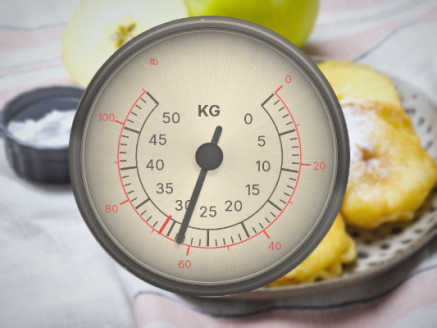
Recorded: 28.5
